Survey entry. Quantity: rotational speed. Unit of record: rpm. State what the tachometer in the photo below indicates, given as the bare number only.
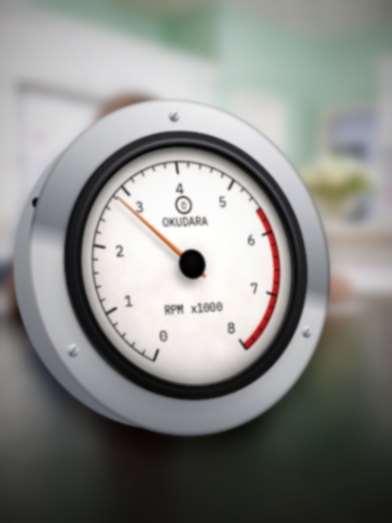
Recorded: 2800
